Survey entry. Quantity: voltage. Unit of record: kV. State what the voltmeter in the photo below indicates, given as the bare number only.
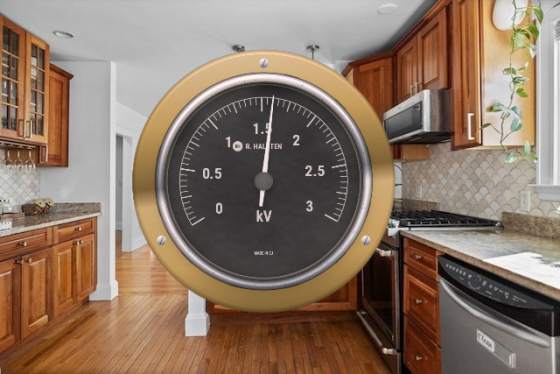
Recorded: 1.6
